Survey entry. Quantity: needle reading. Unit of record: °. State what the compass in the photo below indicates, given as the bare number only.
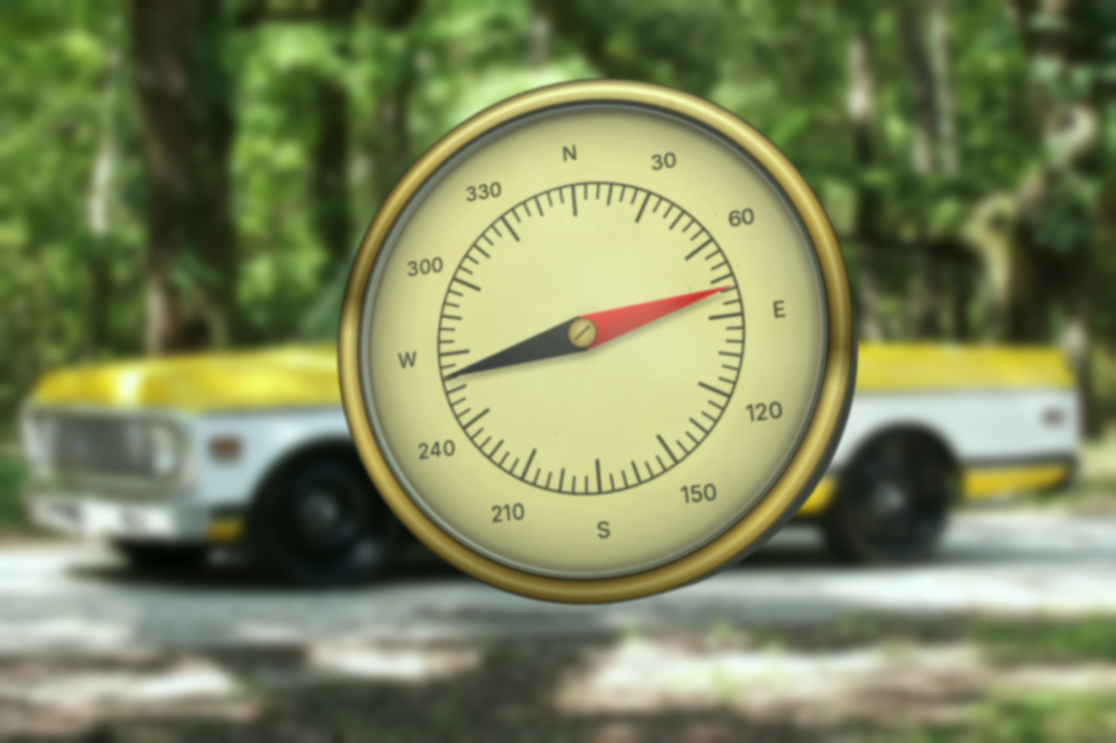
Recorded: 80
